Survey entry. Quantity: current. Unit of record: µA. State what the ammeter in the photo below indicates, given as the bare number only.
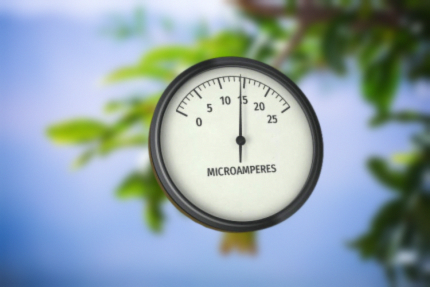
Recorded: 14
